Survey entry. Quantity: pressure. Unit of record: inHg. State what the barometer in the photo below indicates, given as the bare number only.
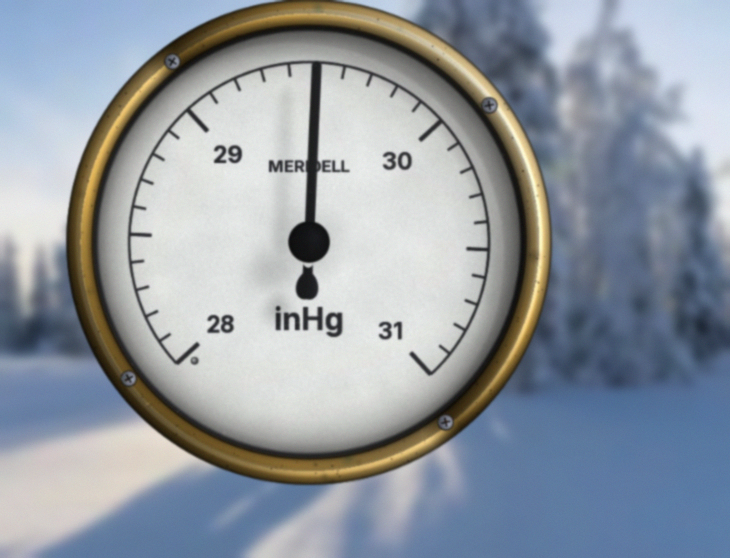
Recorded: 29.5
